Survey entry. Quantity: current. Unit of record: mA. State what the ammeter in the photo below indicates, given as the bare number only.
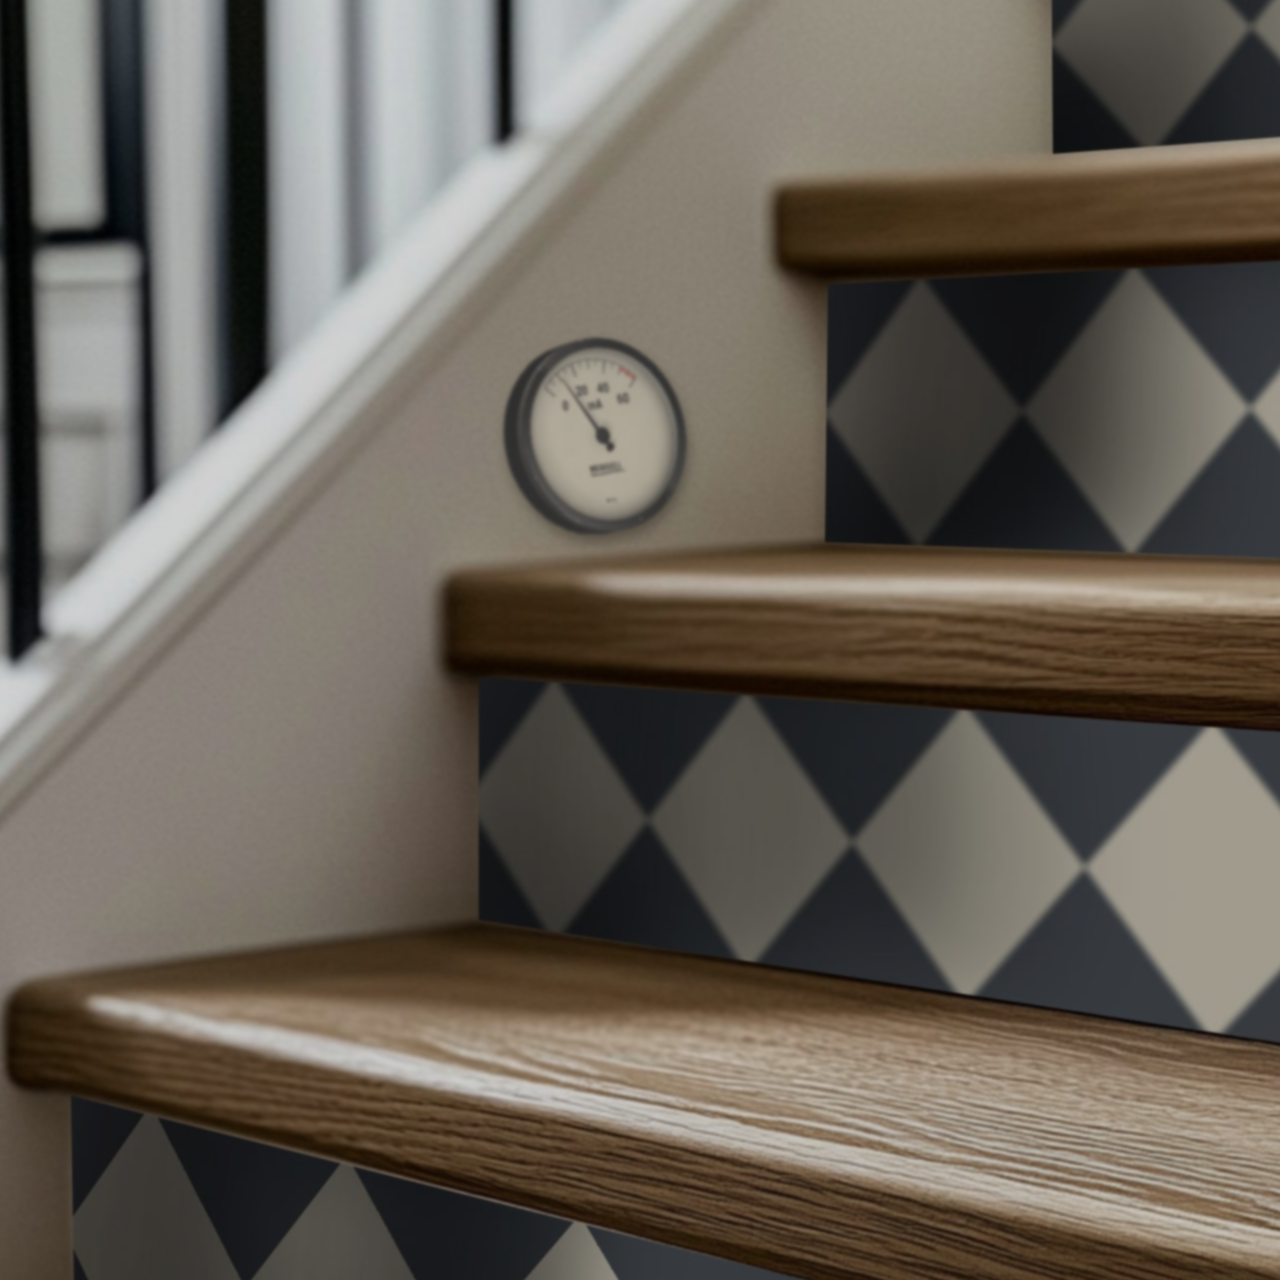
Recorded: 10
